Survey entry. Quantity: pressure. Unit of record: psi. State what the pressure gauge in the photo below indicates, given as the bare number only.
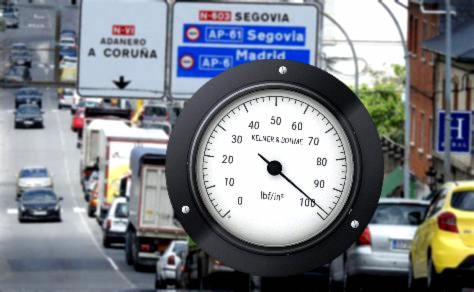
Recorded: 98
